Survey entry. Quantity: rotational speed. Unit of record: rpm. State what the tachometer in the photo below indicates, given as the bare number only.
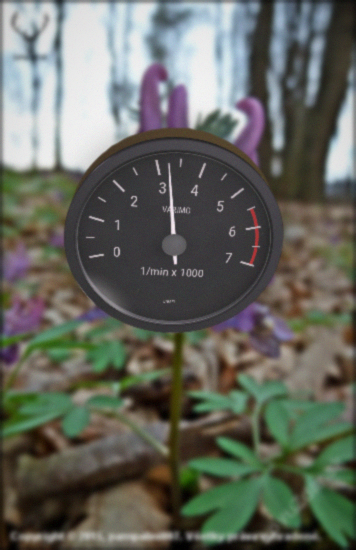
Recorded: 3250
